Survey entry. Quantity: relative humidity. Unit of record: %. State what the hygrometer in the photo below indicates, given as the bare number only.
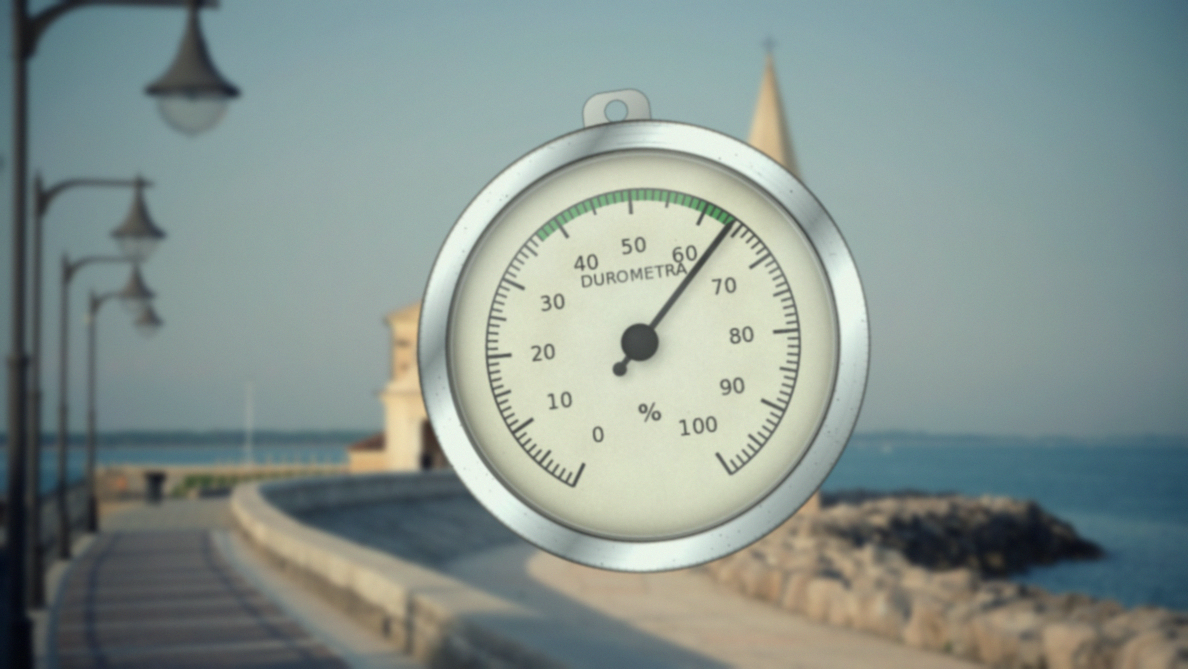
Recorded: 64
